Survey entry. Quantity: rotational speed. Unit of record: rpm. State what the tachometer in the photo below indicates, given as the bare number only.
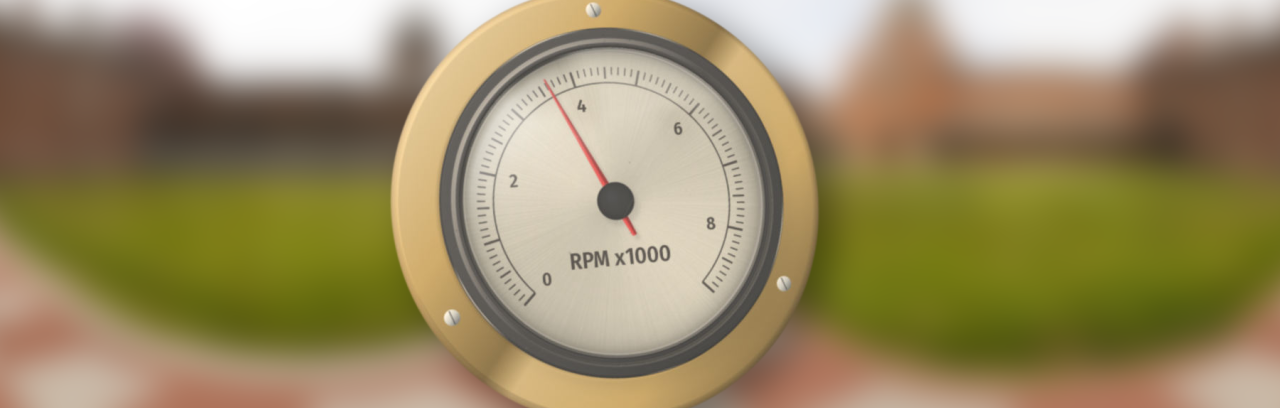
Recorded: 3600
